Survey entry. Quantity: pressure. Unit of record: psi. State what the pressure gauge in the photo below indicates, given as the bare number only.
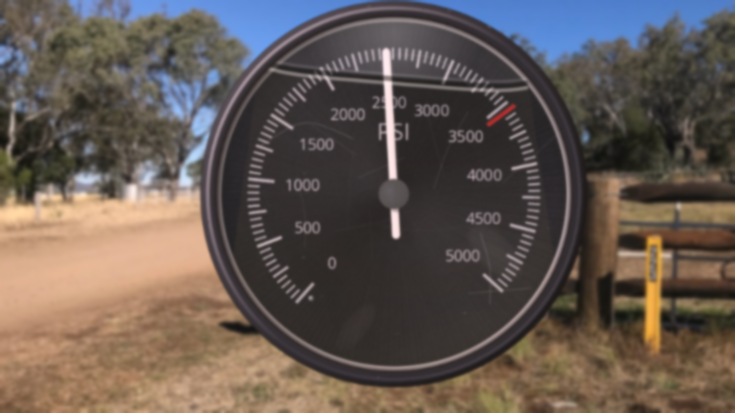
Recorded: 2500
